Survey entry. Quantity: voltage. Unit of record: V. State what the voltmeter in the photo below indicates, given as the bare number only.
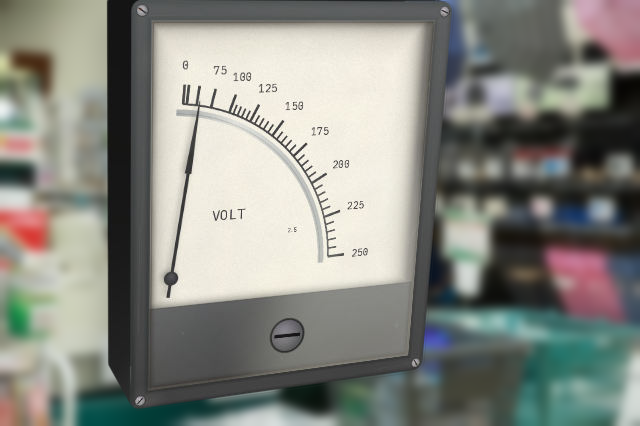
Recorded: 50
